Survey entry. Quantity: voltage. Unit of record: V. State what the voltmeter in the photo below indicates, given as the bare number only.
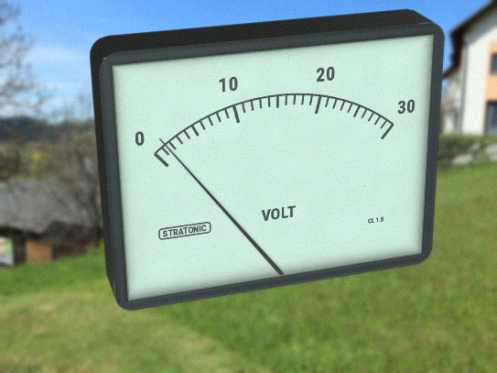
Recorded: 1.5
